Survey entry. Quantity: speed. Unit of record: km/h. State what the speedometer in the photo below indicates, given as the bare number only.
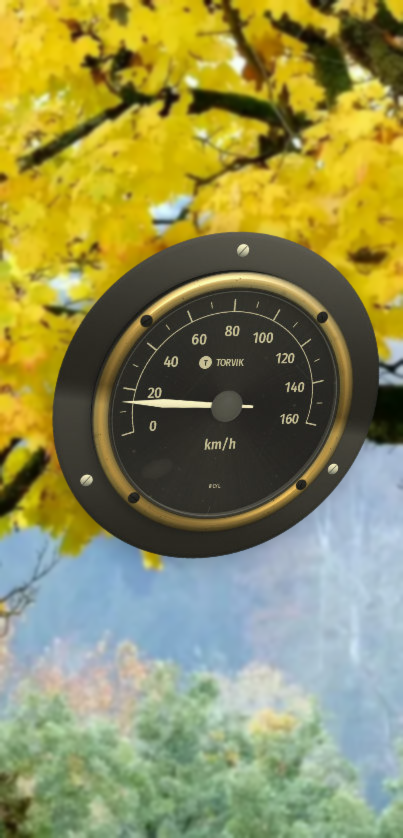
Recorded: 15
